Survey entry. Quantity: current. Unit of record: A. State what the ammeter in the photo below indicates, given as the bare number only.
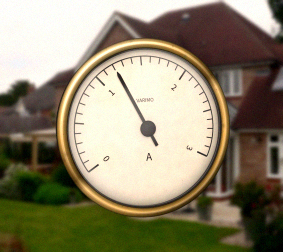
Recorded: 1.2
